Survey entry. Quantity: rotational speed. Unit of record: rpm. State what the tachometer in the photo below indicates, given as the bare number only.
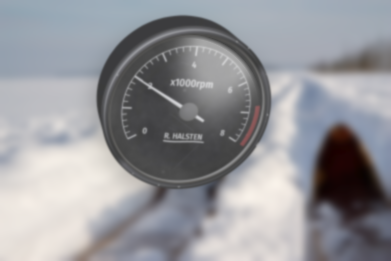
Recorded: 2000
